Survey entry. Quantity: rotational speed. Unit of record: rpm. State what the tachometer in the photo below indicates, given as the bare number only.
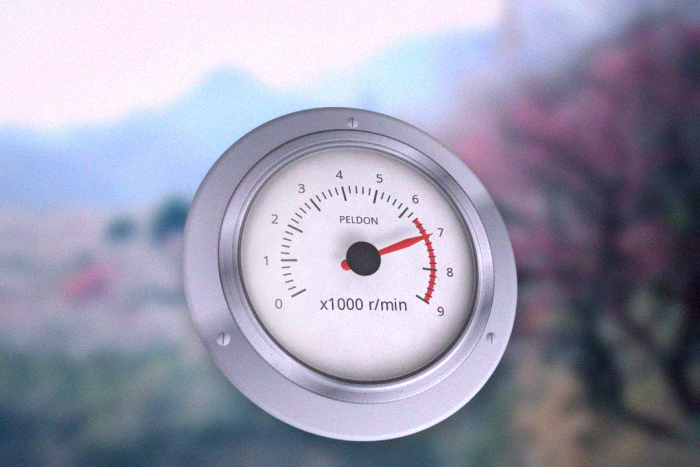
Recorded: 7000
